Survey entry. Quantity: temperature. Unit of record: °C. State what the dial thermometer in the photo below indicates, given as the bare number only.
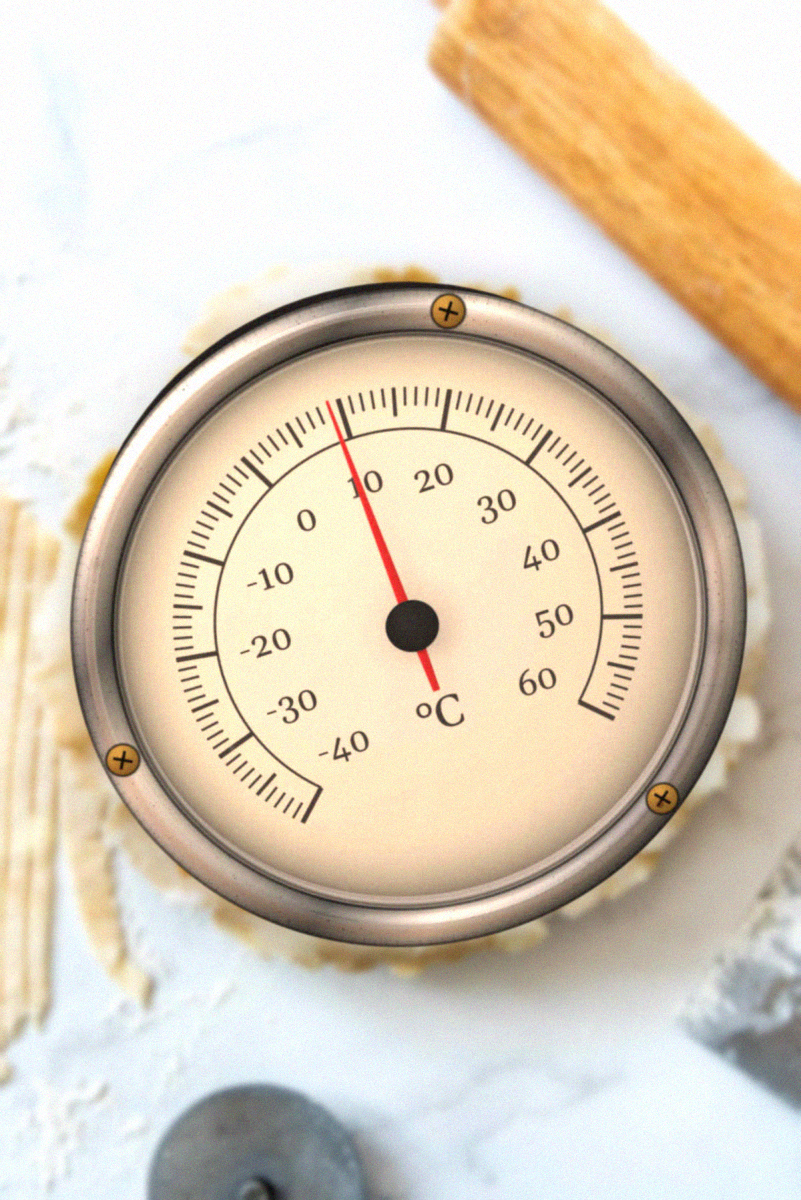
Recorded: 9
